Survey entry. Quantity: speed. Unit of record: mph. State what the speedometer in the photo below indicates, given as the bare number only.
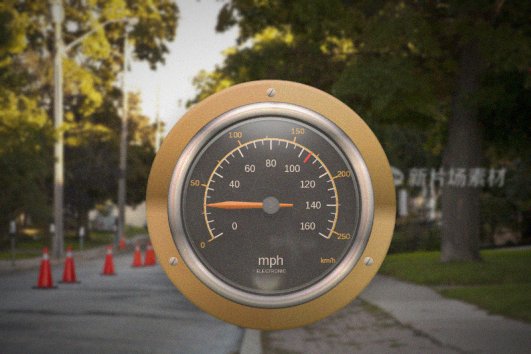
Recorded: 20
